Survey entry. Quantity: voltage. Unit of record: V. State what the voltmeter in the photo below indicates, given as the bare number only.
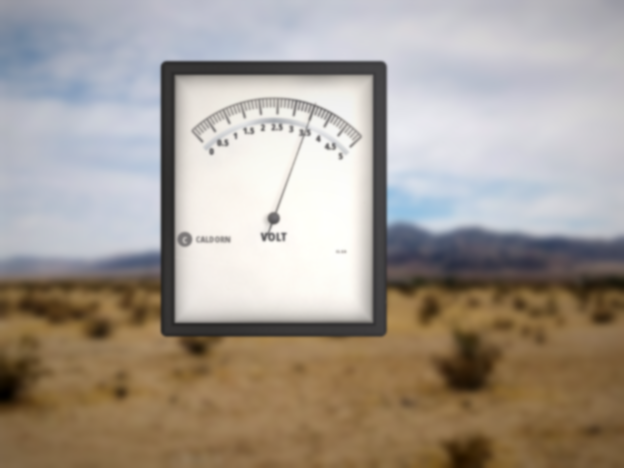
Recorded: 3.5
